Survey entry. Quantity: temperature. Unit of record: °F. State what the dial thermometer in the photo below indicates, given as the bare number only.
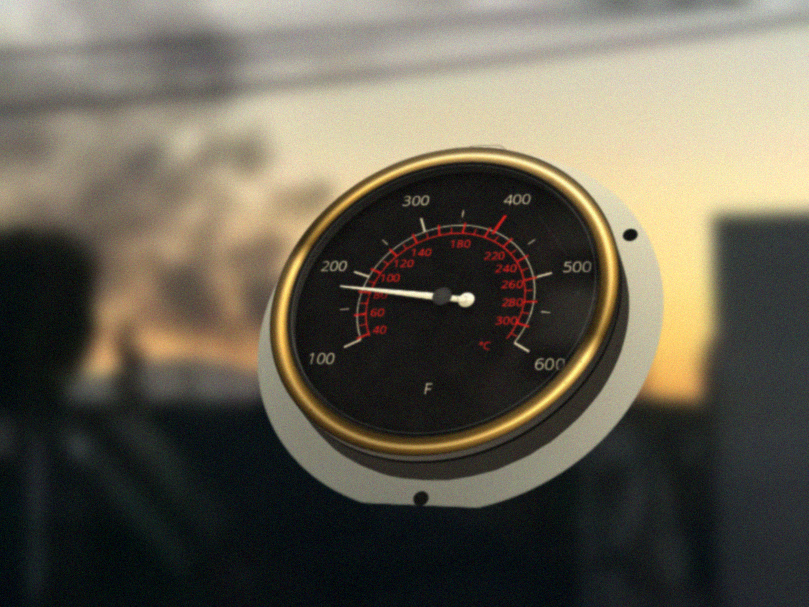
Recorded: 175
